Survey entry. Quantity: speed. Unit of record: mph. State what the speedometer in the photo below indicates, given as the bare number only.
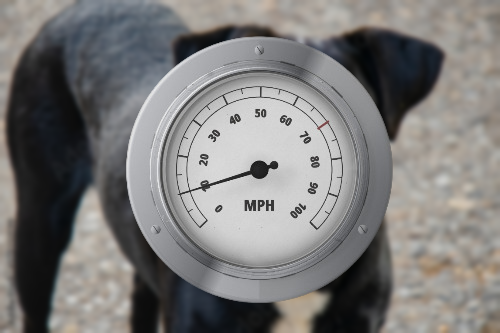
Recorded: 10
